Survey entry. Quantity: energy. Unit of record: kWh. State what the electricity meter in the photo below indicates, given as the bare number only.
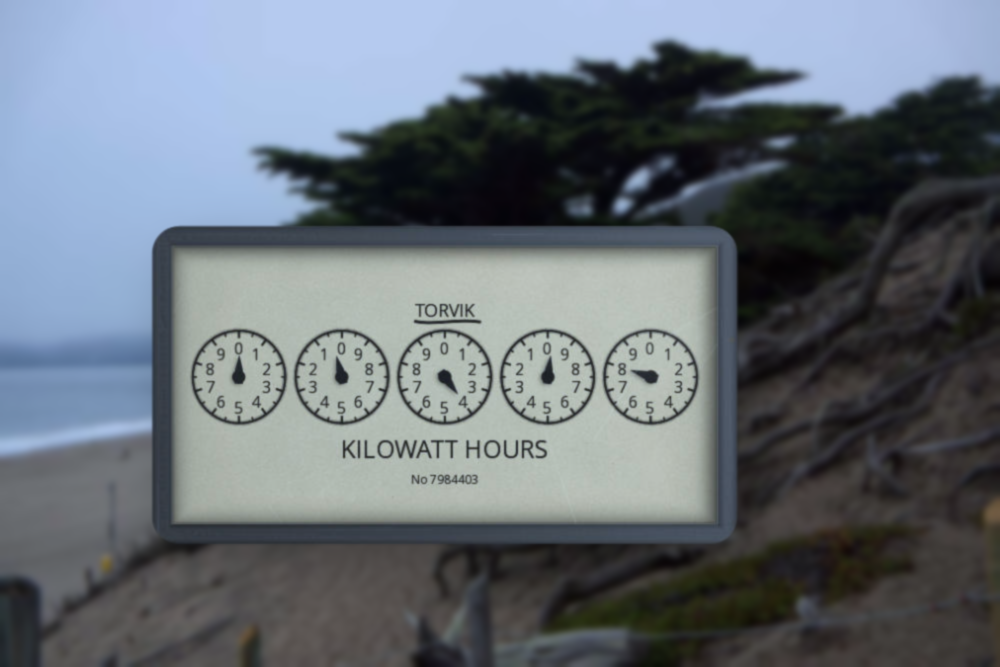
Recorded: 398
